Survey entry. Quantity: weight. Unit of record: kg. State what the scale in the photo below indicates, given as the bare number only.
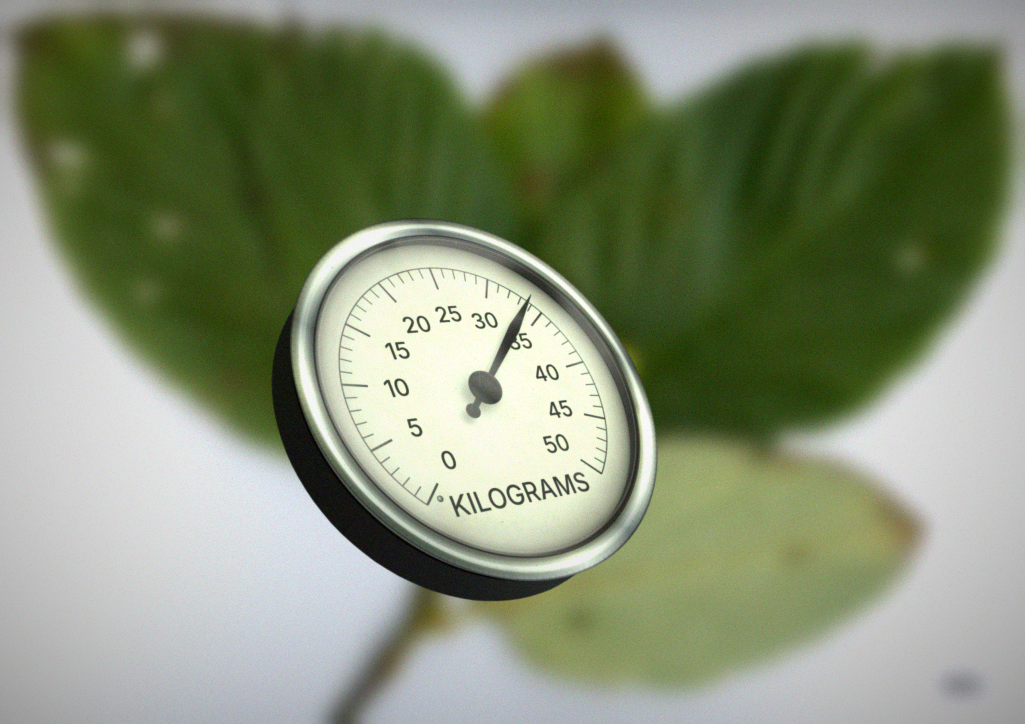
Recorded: 33.5
